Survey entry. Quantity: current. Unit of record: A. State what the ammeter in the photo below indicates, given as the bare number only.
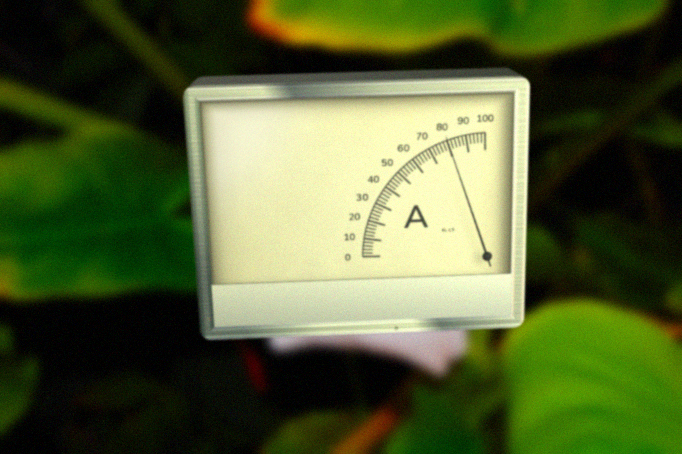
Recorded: 80
